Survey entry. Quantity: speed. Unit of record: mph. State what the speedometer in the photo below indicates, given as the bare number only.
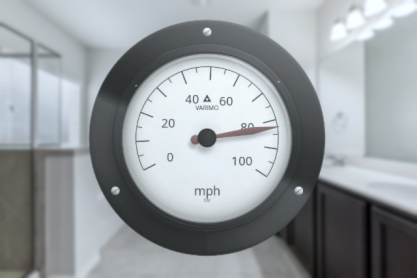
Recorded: 82.5
